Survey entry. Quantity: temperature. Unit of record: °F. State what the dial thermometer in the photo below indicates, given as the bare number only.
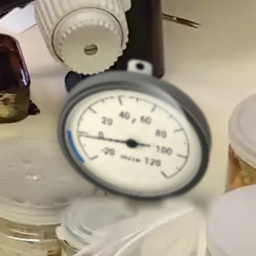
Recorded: 0
